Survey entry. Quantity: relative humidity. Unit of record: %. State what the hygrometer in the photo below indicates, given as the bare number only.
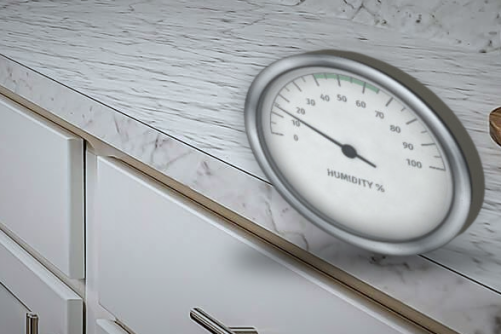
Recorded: 15
